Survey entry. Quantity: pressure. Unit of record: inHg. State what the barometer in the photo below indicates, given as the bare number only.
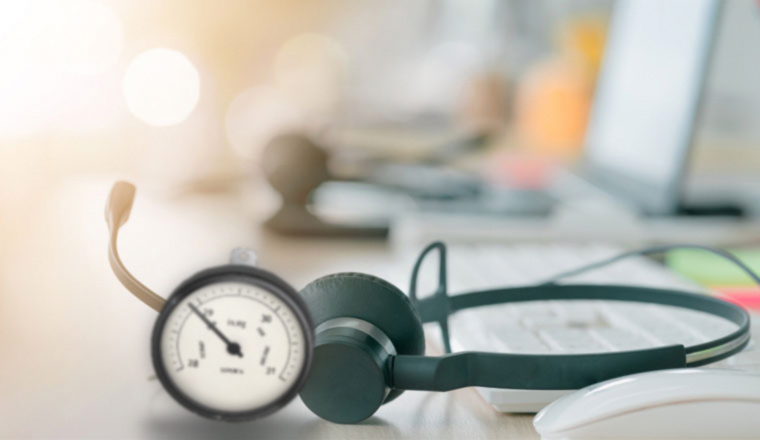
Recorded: 28.9
